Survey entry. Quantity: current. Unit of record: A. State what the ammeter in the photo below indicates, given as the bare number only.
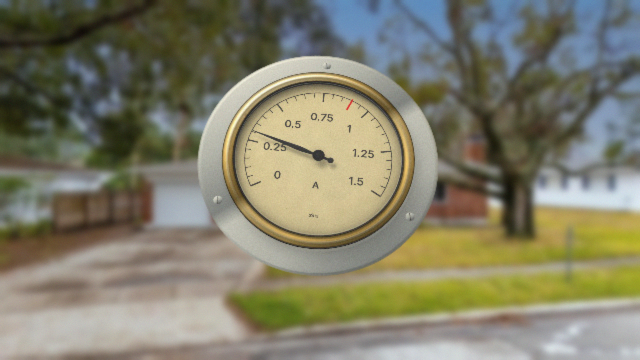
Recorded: 0.3
